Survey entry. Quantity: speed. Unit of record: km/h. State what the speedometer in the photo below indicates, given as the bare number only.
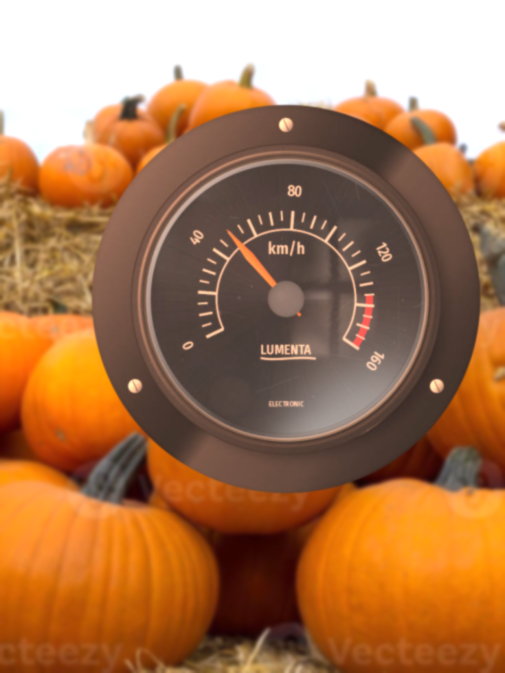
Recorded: 50
